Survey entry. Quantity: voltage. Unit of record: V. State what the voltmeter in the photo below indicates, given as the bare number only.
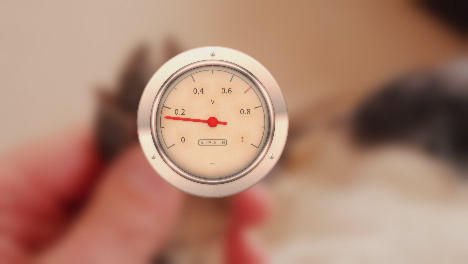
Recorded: 0.15
